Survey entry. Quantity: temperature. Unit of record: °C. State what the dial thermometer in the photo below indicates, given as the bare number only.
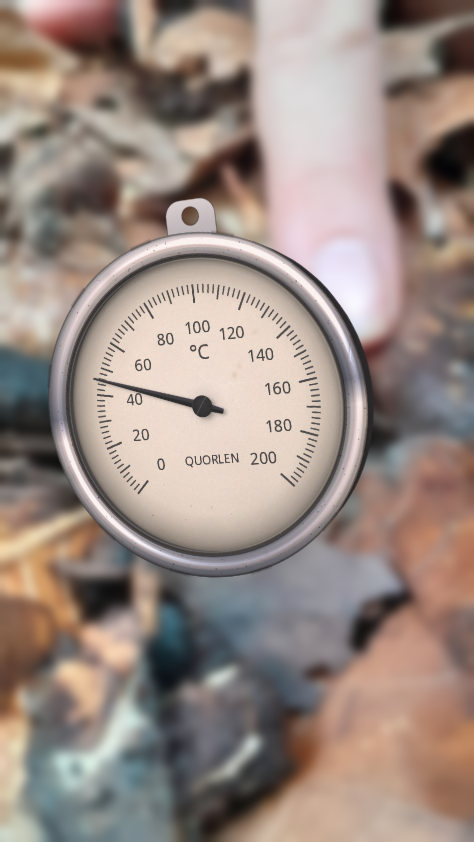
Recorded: 46
